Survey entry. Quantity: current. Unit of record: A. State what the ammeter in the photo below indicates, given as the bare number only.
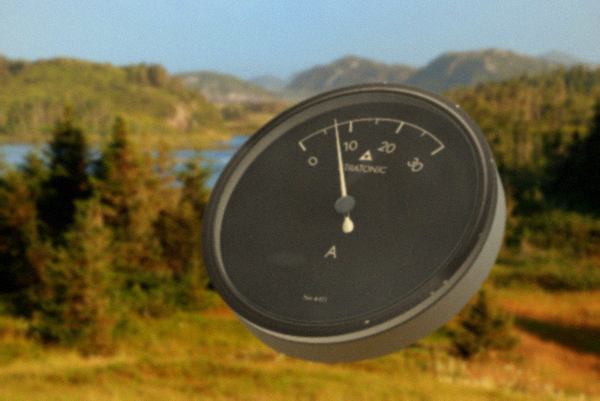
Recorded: 7.5
